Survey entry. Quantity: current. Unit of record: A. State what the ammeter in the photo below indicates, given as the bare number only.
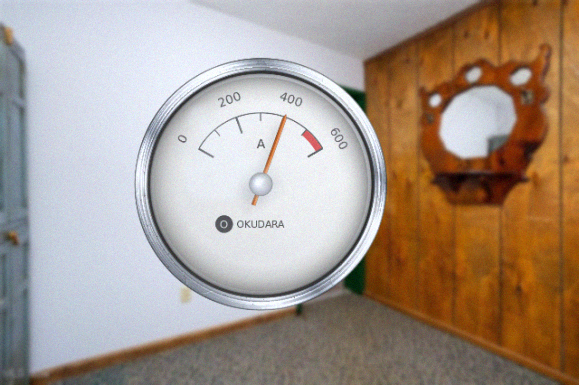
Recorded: 400
